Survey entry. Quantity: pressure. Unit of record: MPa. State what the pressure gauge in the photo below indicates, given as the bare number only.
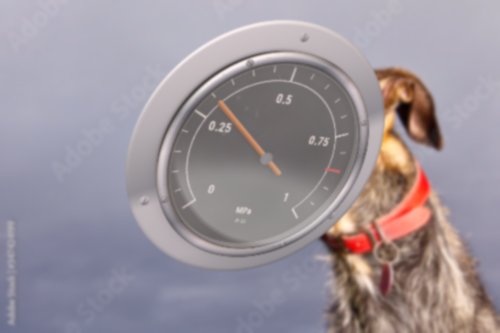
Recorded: 0.3
